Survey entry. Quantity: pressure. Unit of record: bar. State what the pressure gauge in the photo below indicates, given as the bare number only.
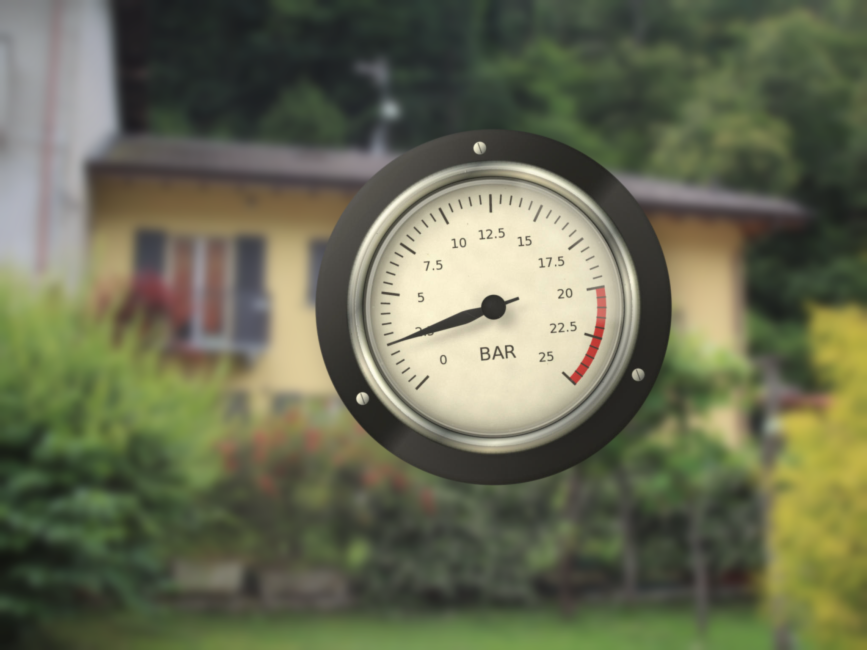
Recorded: 2.5
